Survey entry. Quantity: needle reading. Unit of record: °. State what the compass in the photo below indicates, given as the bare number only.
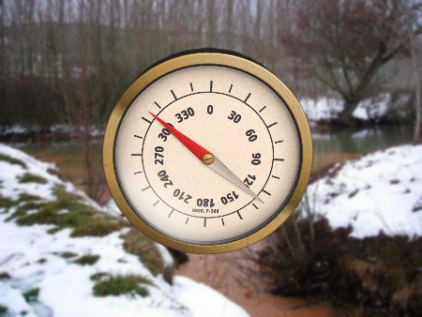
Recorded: 307.5
